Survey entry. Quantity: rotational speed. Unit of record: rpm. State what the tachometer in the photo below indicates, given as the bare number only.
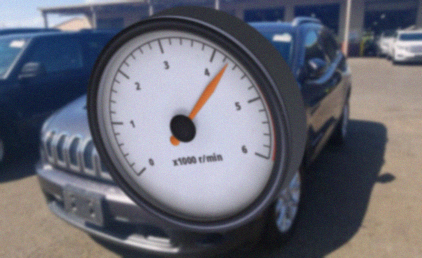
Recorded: 4300
